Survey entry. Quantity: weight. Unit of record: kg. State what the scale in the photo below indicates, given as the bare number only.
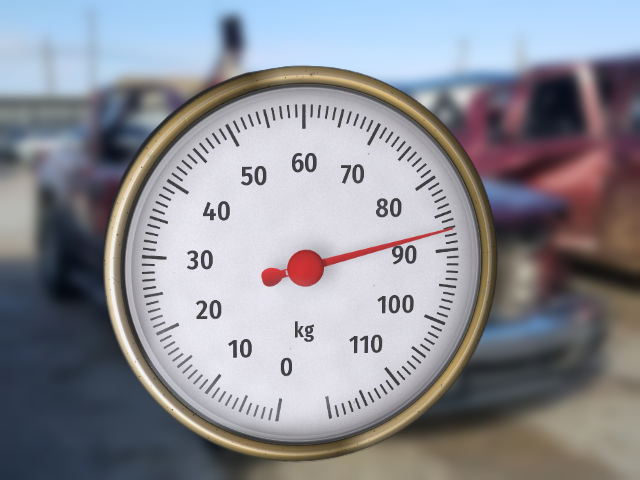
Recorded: 87
